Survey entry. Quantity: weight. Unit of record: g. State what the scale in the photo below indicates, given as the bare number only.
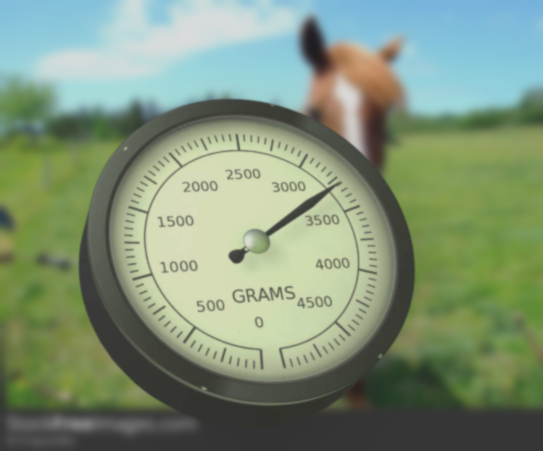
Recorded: 3300
